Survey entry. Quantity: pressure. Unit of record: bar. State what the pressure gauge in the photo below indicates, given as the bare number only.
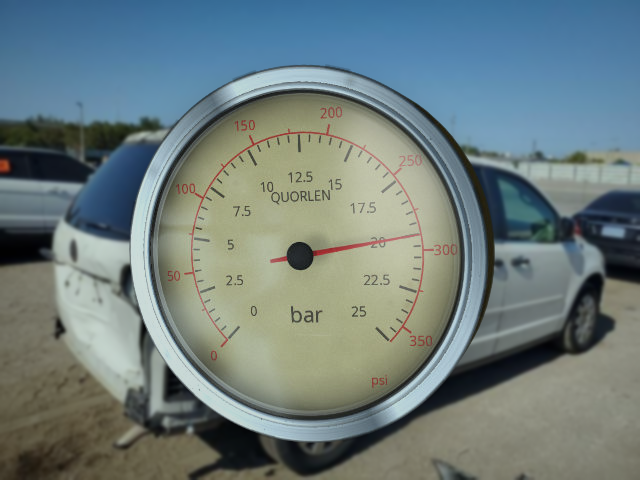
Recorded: 20
